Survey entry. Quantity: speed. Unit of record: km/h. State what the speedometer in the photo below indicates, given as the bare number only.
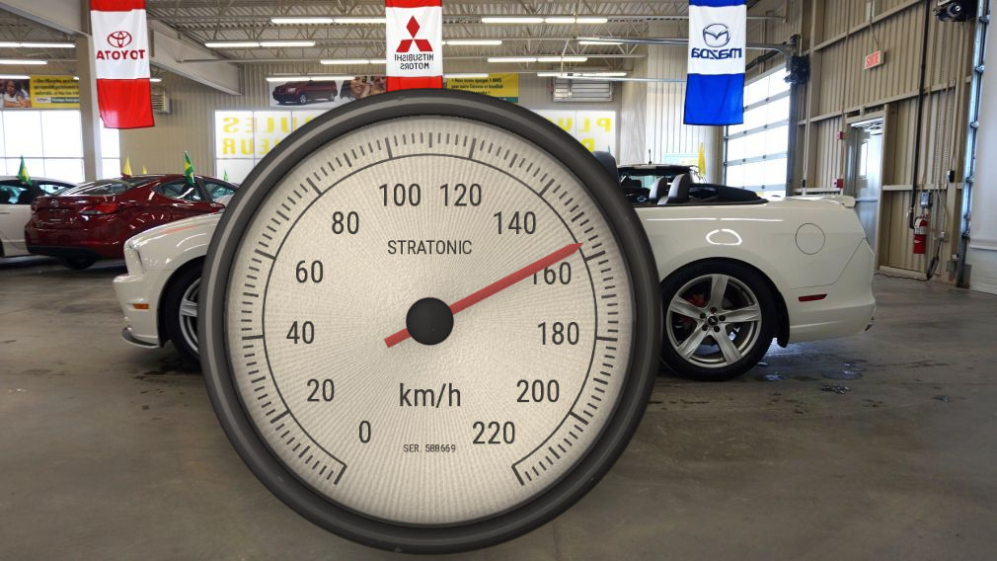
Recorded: 156
